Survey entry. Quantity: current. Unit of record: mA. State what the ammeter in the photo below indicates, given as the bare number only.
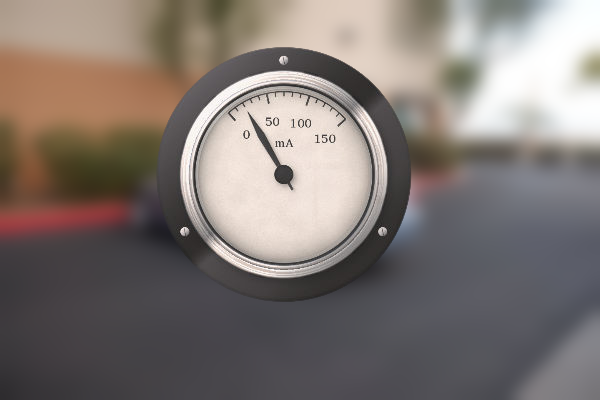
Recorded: 20
